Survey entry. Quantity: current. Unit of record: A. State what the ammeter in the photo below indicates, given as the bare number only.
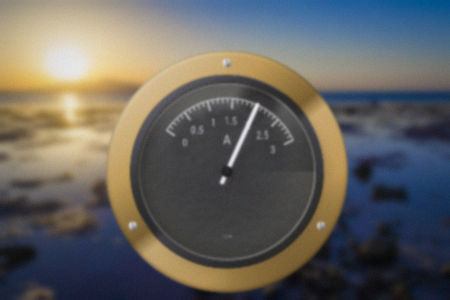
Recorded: 2
